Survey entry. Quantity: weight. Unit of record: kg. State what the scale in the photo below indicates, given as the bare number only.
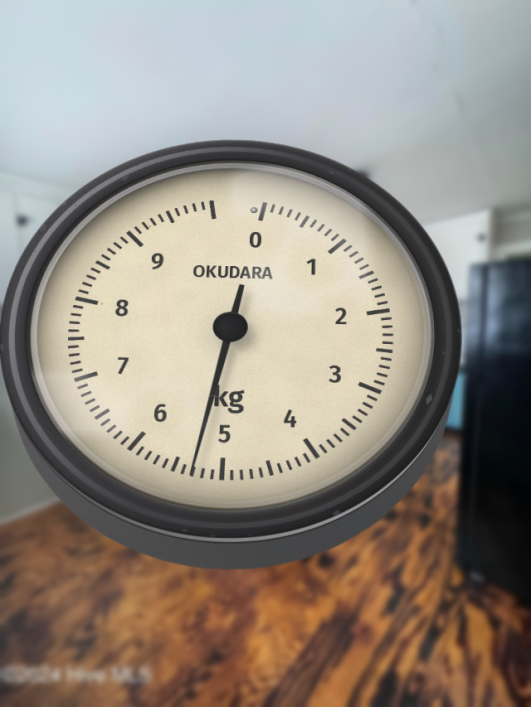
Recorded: 5.3
